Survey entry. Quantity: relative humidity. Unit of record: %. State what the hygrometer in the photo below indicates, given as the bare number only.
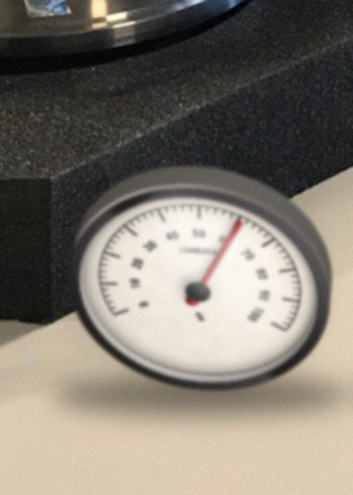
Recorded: 60
